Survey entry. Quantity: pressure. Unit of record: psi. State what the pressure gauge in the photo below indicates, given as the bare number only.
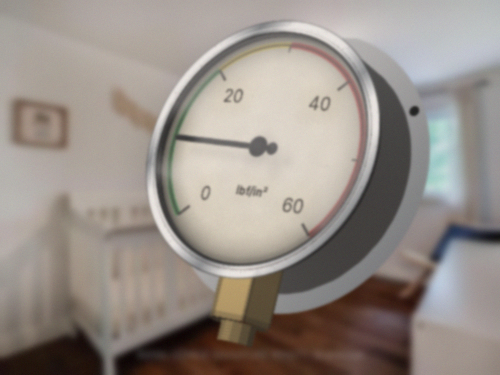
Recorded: 10
